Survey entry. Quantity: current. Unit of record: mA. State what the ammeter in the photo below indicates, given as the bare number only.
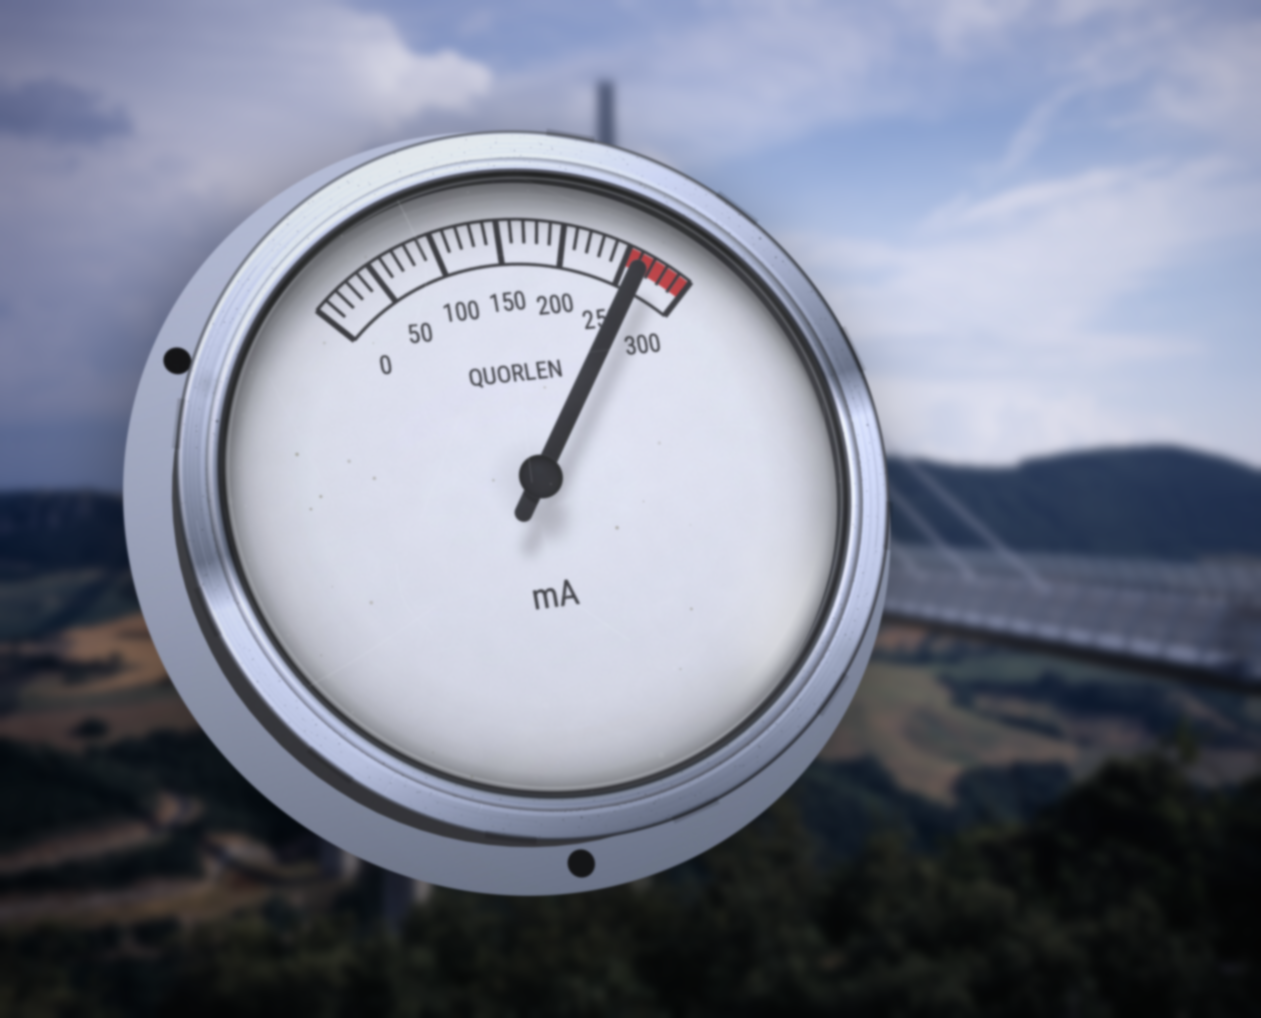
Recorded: 260
